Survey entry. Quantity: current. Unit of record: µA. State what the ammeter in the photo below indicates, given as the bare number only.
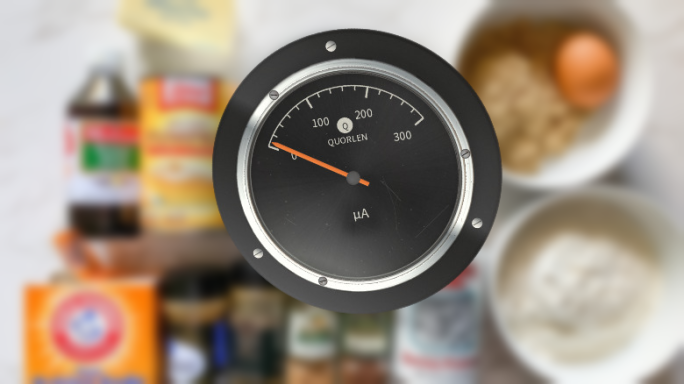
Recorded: 10
